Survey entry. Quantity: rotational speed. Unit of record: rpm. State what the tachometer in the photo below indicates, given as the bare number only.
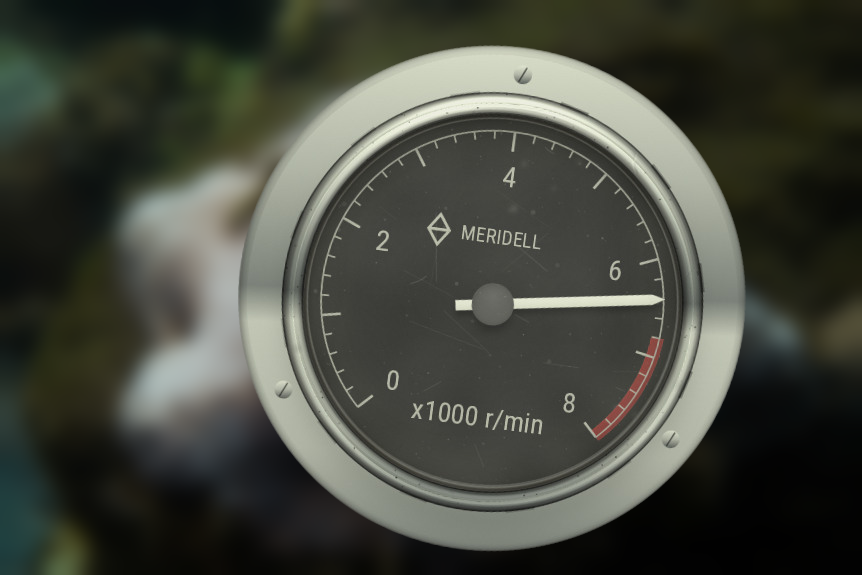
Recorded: 6400
